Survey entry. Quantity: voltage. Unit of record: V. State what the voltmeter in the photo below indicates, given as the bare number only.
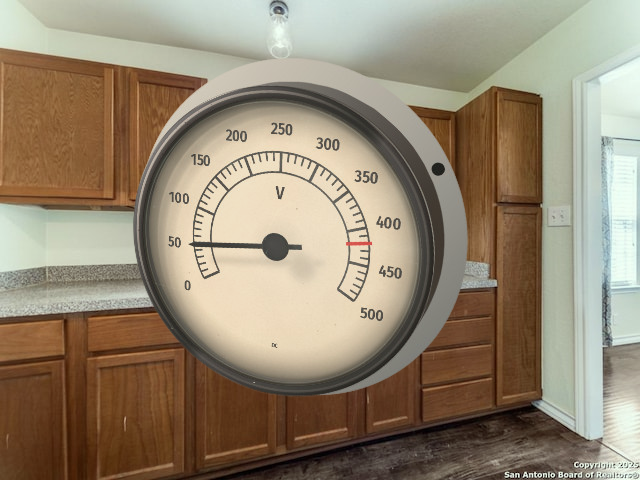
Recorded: 50
